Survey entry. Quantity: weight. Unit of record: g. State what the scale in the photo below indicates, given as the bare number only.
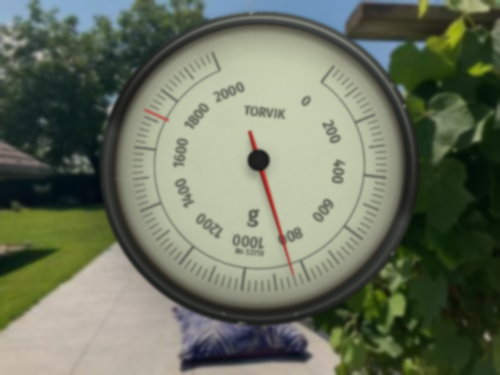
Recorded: 840
